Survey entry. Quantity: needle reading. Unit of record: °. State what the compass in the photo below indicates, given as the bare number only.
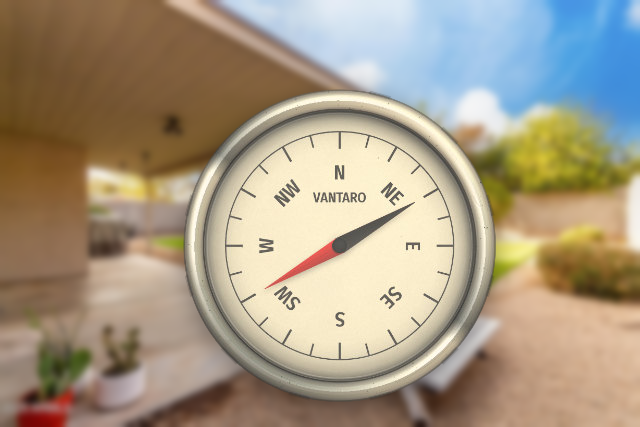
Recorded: 240
